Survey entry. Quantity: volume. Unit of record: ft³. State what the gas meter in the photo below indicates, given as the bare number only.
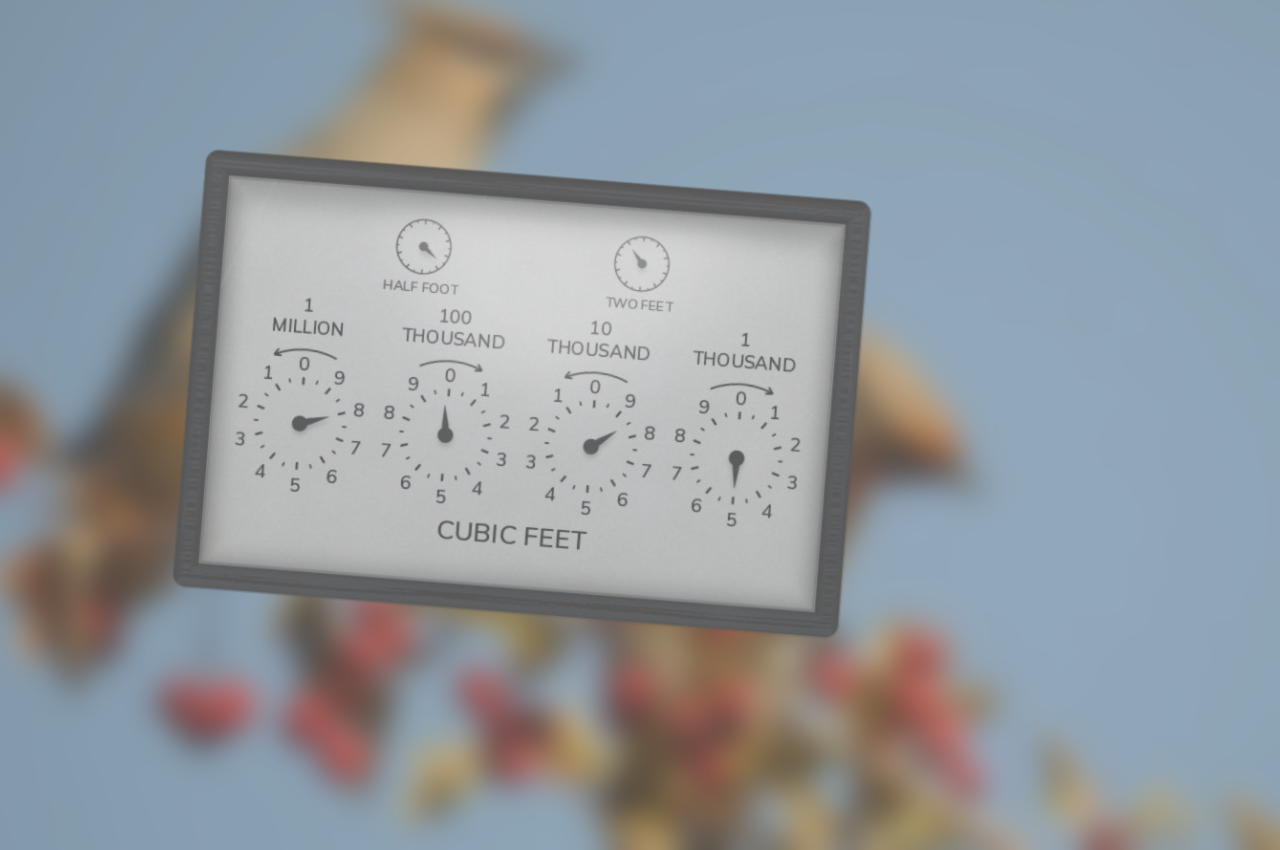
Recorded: 798500
